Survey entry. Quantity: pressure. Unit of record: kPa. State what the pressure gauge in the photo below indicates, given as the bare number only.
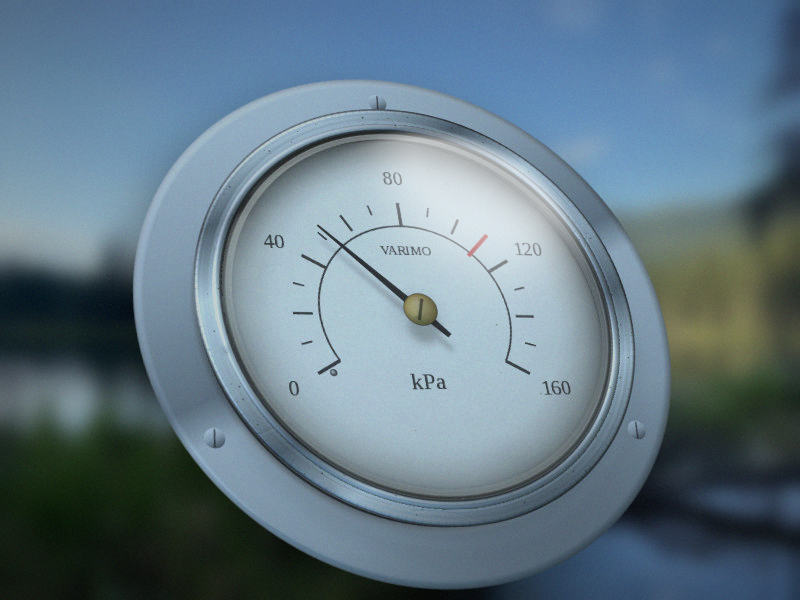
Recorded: 50
